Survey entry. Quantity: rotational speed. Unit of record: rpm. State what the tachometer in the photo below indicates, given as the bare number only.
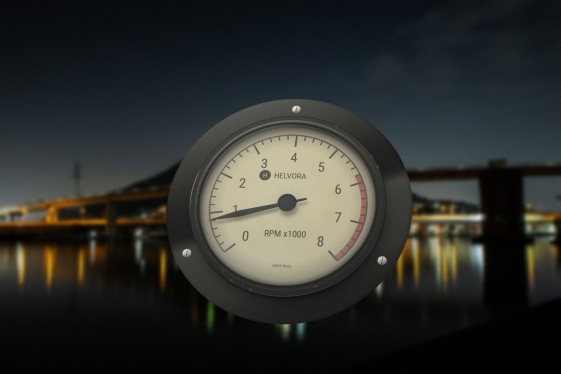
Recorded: 800
